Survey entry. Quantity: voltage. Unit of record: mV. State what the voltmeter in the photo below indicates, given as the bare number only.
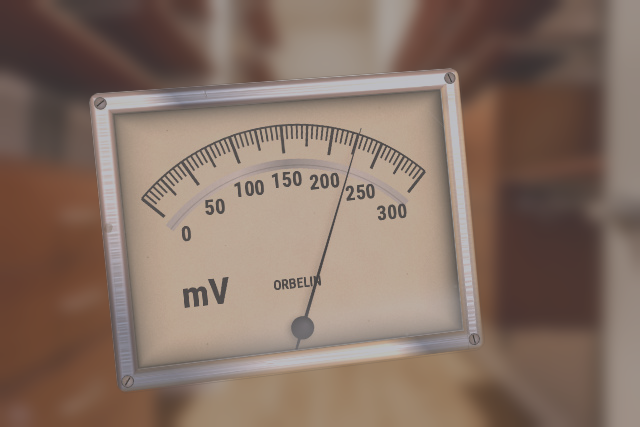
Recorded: 225
